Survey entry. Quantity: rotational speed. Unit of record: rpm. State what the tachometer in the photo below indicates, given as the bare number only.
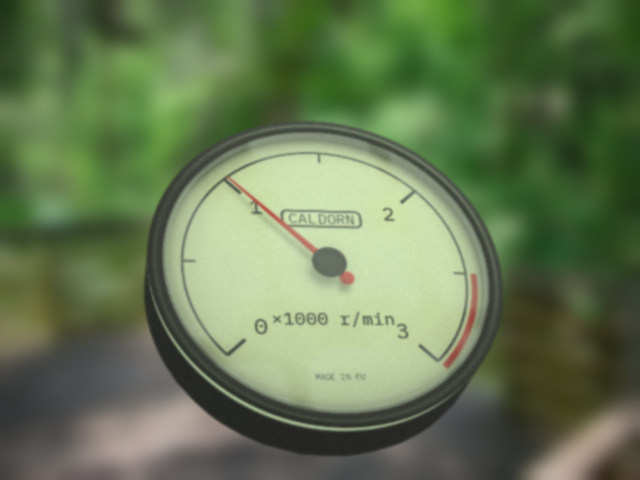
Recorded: 1000
